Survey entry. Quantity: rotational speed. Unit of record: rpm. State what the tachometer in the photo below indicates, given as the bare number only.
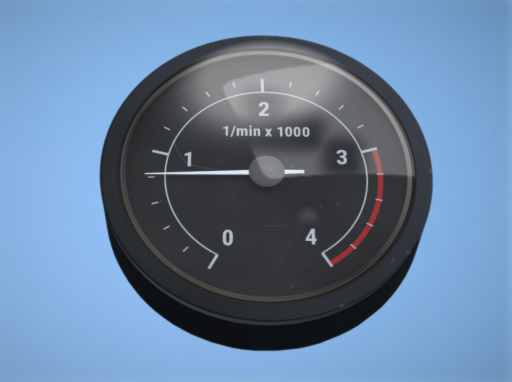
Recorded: 800
